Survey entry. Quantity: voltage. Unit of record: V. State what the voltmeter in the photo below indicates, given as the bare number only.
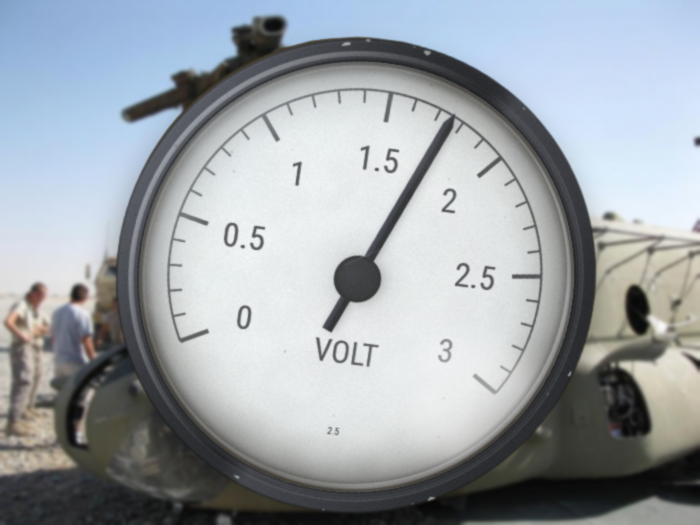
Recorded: 1.75
